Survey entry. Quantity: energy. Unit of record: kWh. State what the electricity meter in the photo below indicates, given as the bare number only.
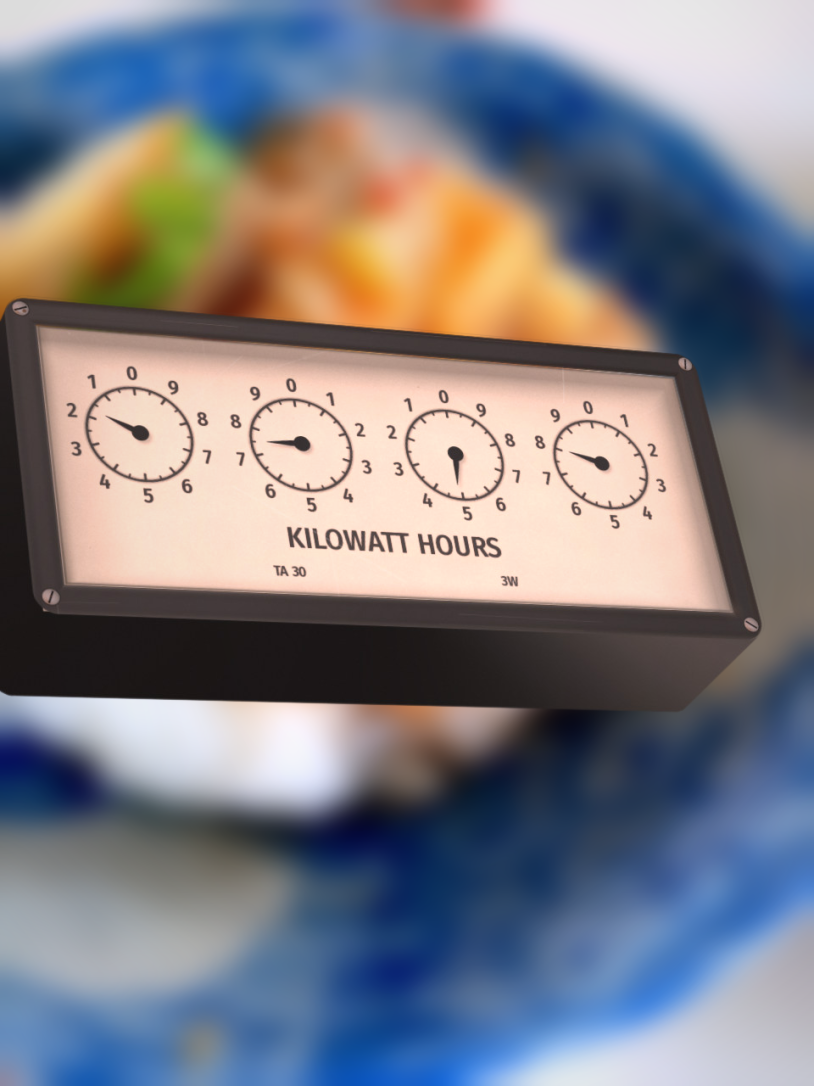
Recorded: 1748
